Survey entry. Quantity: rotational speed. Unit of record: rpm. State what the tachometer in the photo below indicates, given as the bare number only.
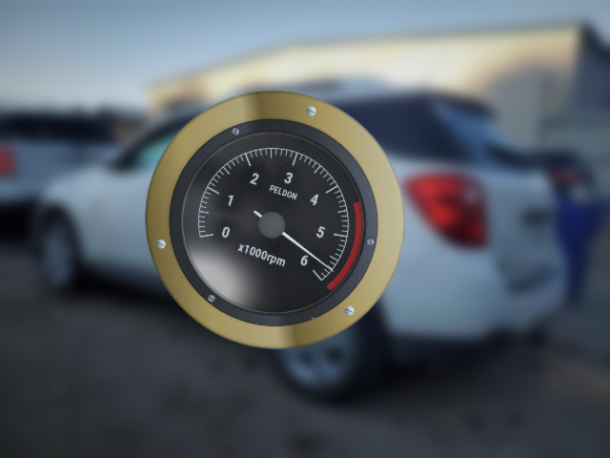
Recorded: 5700
